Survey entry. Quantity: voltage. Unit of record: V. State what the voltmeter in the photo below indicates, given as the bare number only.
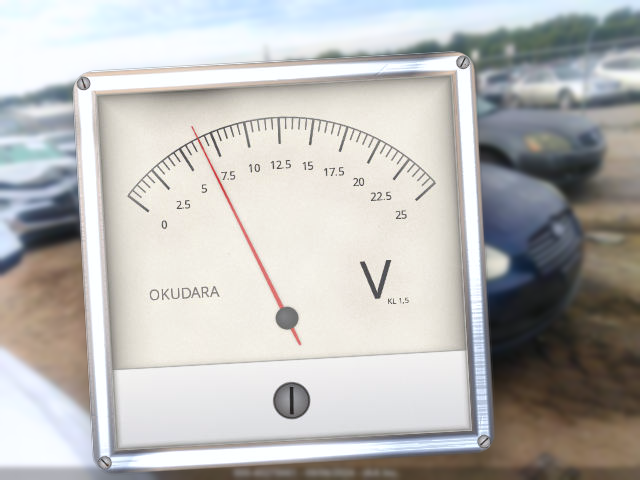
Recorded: 6.5
